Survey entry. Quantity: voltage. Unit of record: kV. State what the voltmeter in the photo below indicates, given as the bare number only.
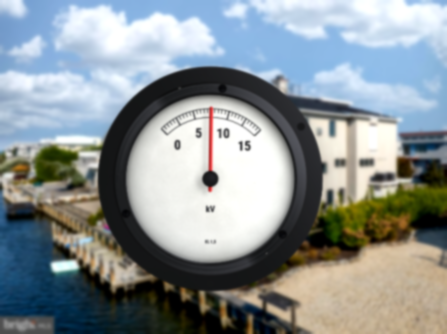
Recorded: 7.5
